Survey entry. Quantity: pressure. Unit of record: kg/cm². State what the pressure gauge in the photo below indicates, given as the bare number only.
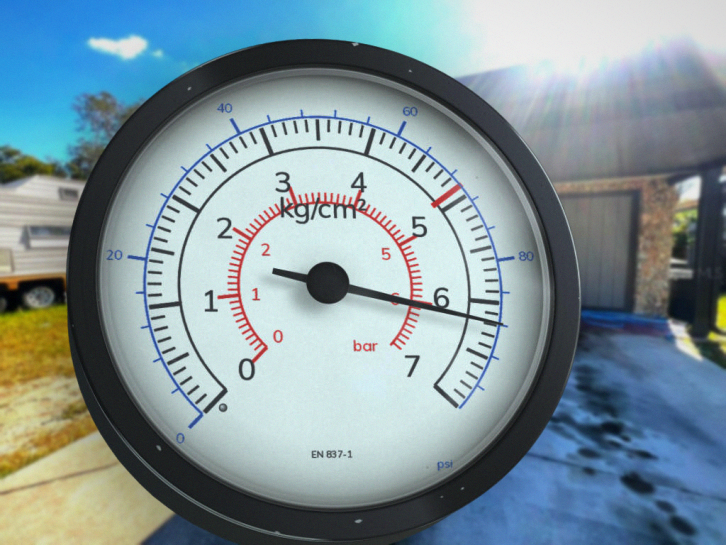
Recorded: 6.2
